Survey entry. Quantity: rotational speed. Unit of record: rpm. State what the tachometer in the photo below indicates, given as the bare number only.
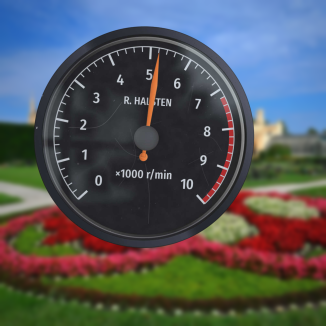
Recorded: 5200
